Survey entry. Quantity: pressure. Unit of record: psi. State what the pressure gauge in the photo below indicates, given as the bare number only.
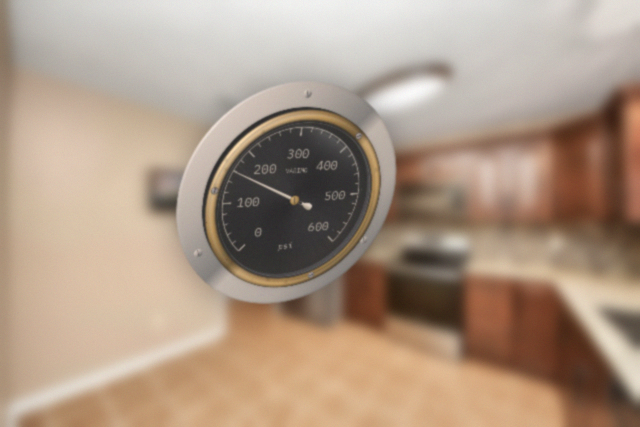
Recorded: 160
